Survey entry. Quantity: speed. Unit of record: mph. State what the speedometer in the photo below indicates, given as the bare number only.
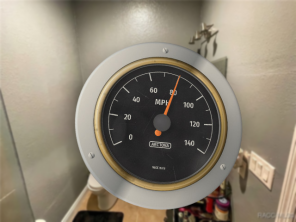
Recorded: 80
